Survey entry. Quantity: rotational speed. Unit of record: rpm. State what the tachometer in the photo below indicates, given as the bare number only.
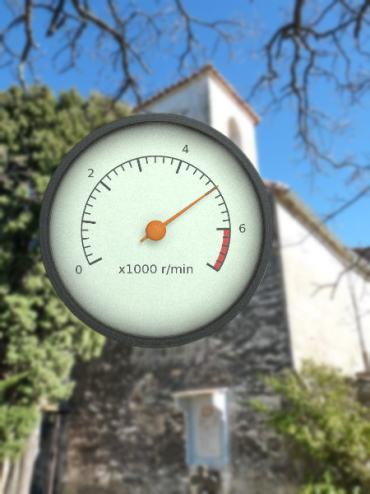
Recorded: 5000
